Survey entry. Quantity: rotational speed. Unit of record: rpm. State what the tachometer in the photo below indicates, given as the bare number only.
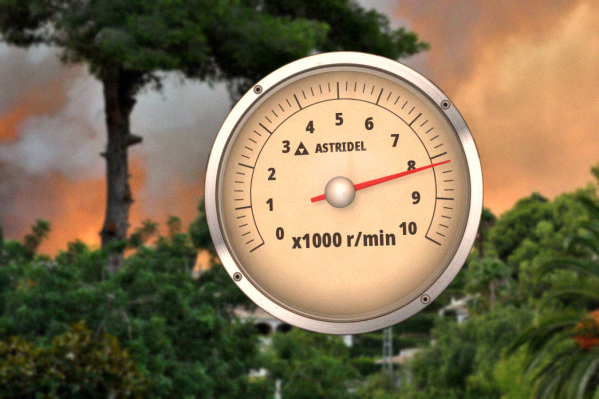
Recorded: 8200
